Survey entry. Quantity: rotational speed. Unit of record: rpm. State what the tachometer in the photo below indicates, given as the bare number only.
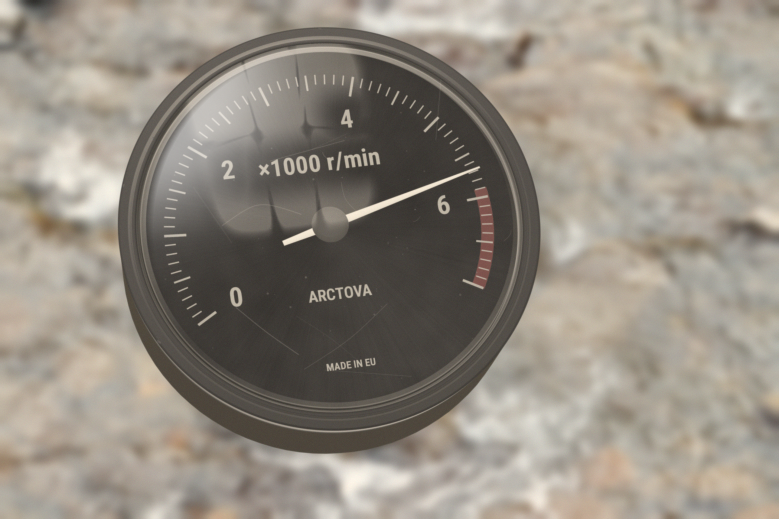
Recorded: 5700
